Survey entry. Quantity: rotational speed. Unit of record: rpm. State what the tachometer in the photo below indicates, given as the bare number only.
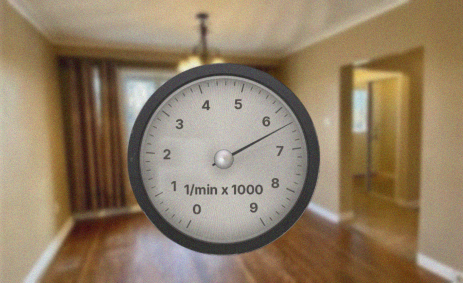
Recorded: 6400
